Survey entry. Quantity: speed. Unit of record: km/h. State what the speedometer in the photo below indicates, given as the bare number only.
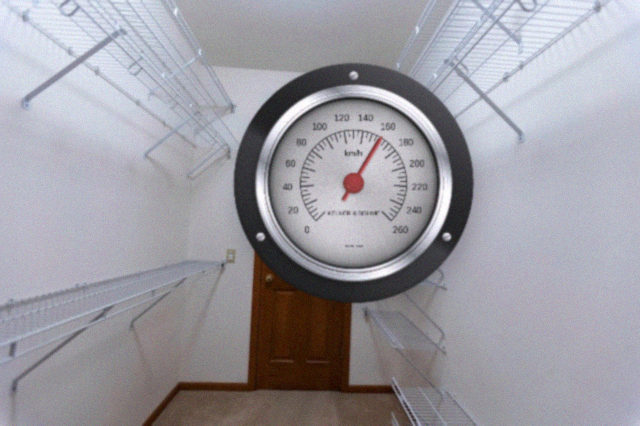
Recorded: 160
